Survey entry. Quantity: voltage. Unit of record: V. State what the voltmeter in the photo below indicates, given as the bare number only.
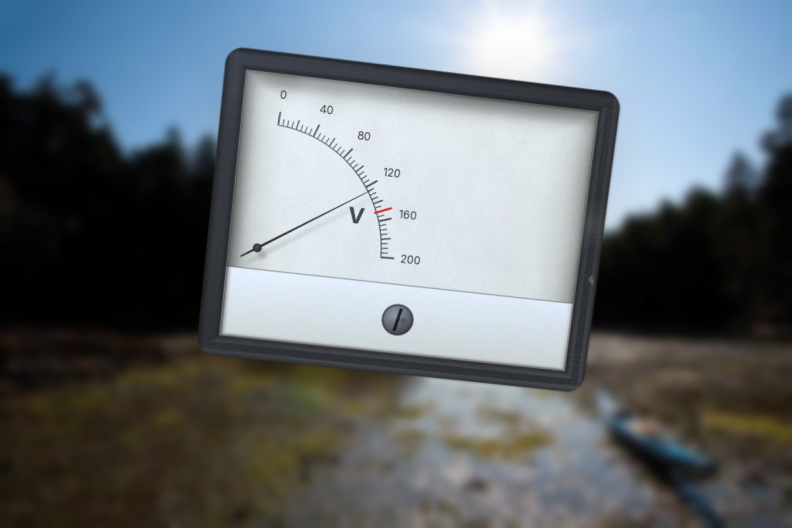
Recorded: 125
